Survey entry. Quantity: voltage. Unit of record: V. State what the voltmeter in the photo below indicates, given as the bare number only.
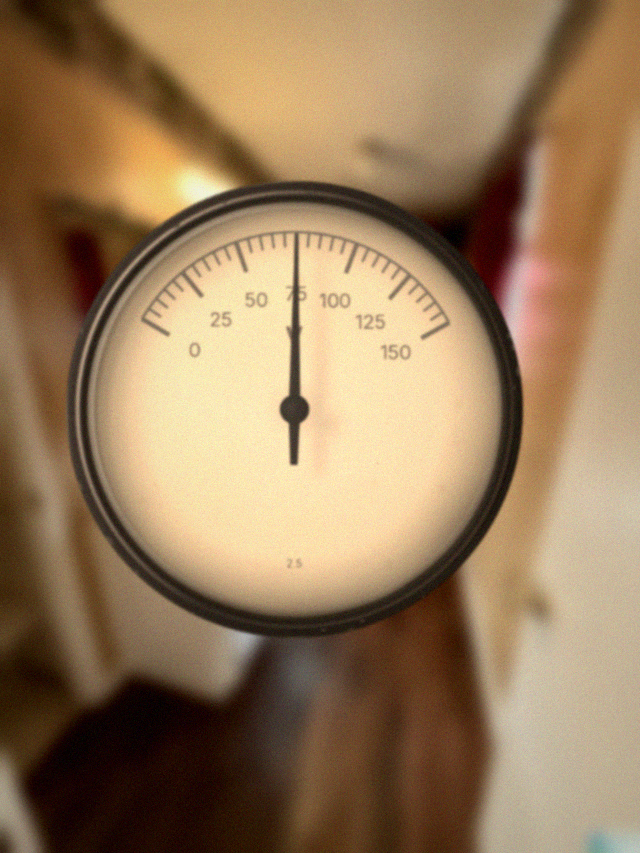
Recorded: 75
